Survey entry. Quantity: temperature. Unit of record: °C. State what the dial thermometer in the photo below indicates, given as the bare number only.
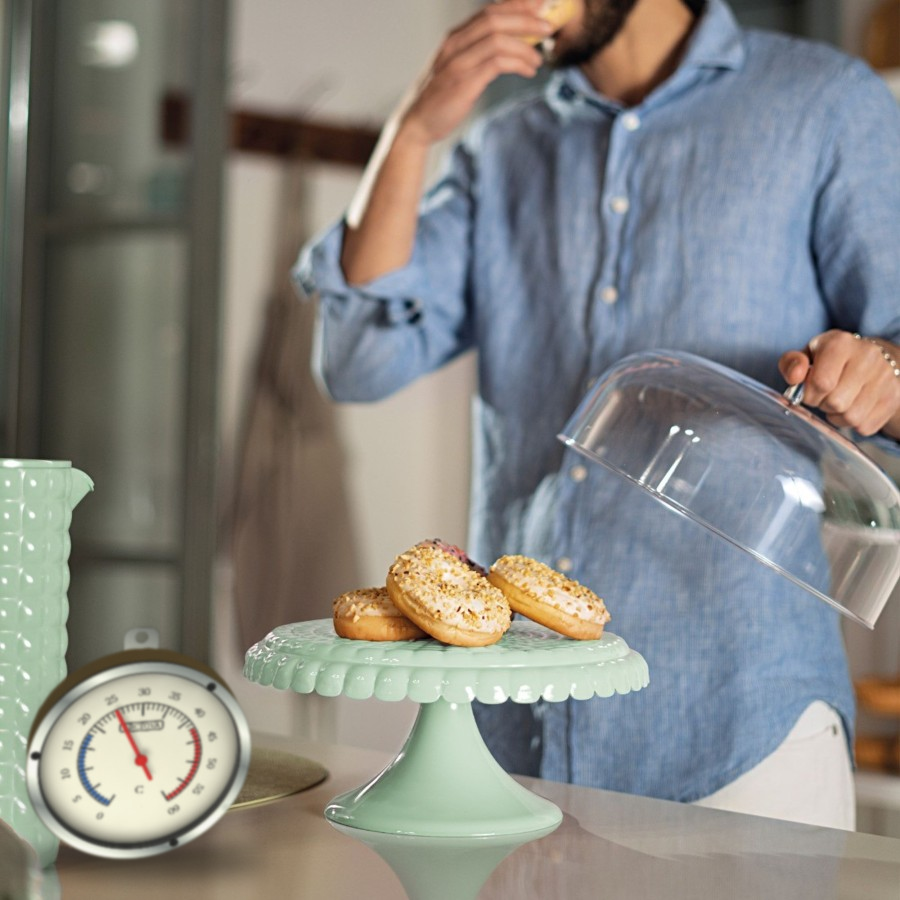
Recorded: 25
